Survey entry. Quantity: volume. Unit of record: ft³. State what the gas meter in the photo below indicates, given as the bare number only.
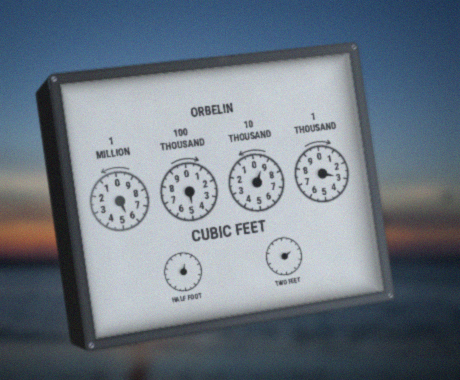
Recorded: 549300
